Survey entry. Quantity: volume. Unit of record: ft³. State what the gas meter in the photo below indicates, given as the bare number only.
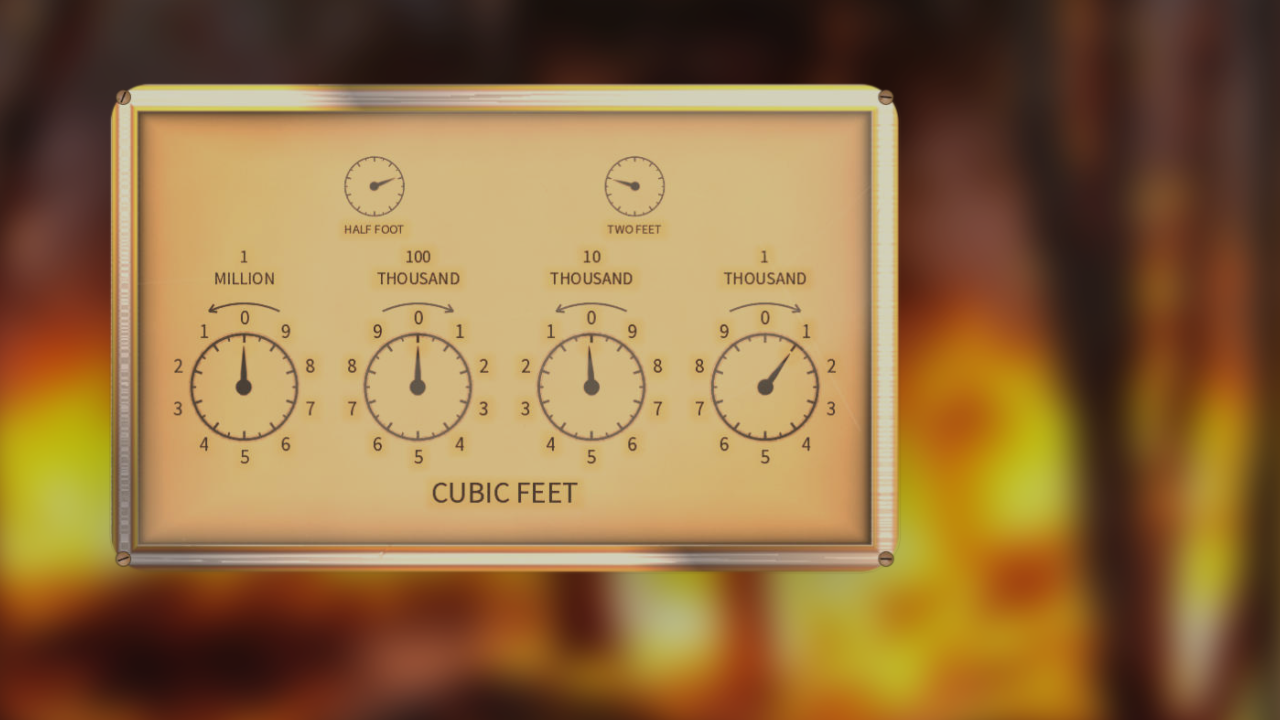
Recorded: 100
